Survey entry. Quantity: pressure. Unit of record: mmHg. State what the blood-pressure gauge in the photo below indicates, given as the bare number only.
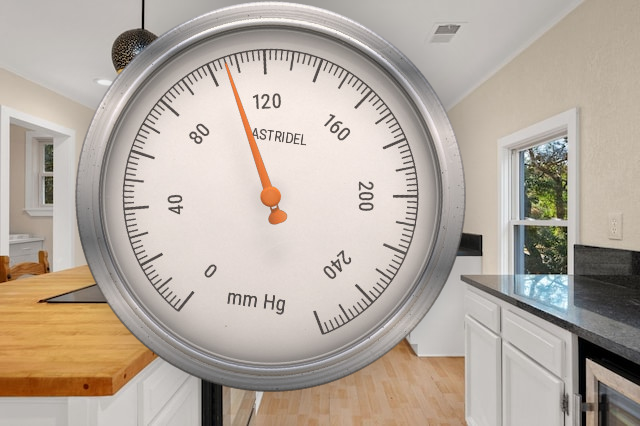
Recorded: 106
